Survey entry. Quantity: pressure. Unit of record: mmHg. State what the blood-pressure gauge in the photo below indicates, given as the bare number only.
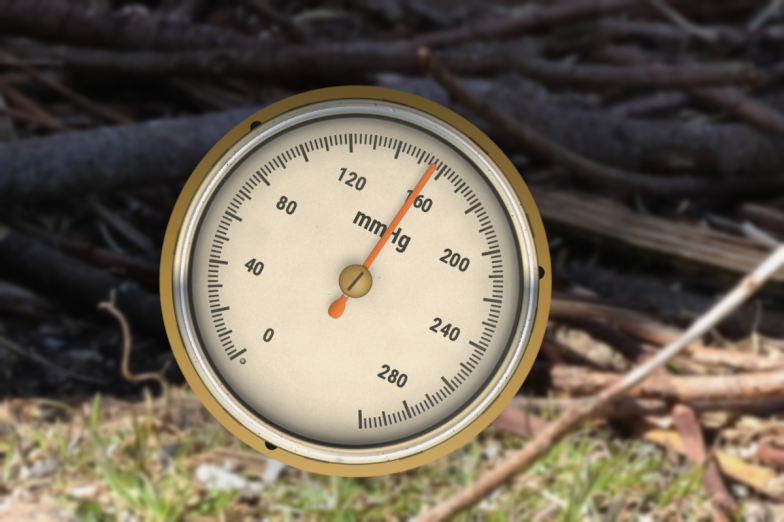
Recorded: 156
